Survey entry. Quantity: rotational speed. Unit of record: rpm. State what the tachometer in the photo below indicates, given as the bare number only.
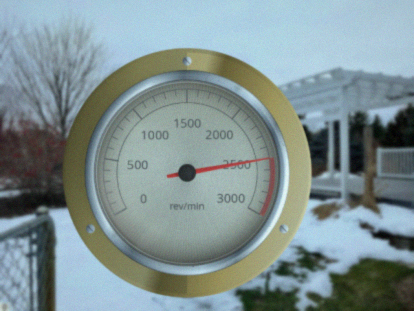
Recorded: 2500
